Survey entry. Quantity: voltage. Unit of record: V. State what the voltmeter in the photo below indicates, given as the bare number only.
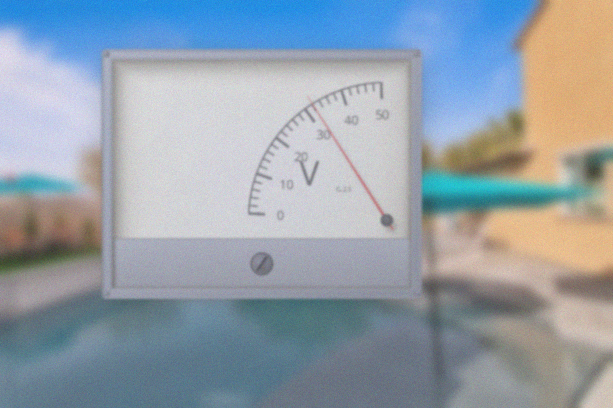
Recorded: 32
